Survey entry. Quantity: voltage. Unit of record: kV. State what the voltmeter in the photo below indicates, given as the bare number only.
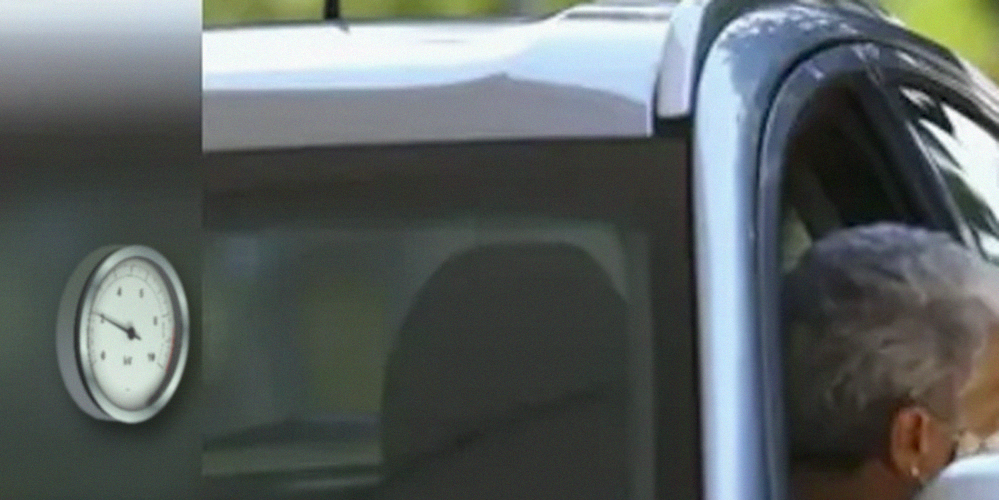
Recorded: 2
